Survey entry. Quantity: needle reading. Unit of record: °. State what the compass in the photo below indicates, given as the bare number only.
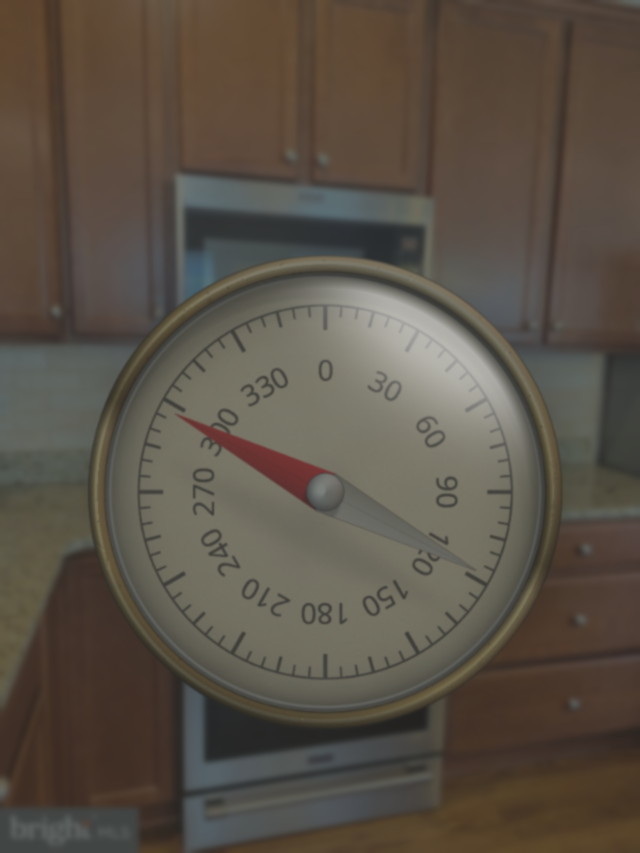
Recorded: 297.5
